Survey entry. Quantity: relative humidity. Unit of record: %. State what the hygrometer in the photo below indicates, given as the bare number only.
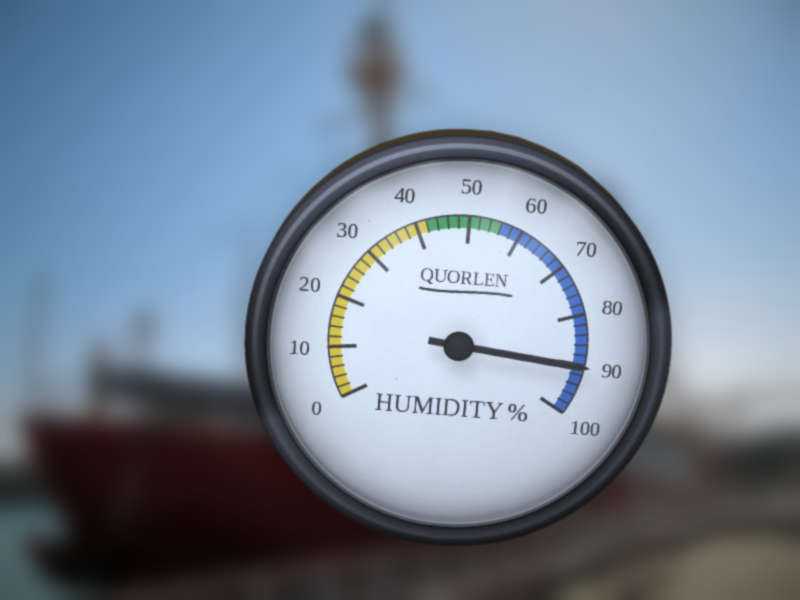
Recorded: 90
